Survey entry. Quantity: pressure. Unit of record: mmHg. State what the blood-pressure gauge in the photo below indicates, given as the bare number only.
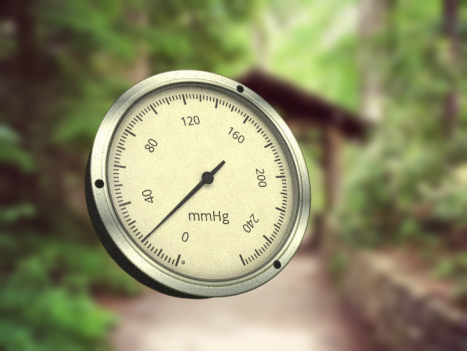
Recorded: 20
